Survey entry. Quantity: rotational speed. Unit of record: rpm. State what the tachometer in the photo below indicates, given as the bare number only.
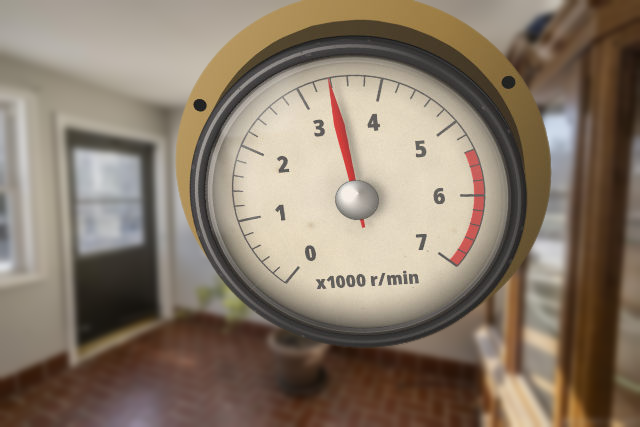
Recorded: 3400
